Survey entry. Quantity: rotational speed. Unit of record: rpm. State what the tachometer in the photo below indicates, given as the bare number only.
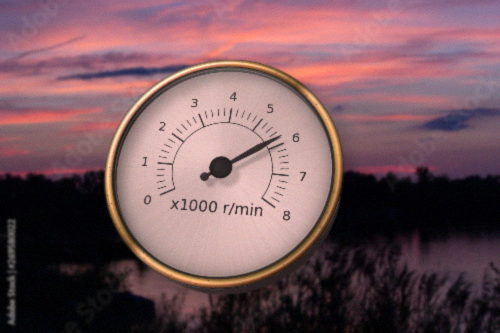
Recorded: 5800
